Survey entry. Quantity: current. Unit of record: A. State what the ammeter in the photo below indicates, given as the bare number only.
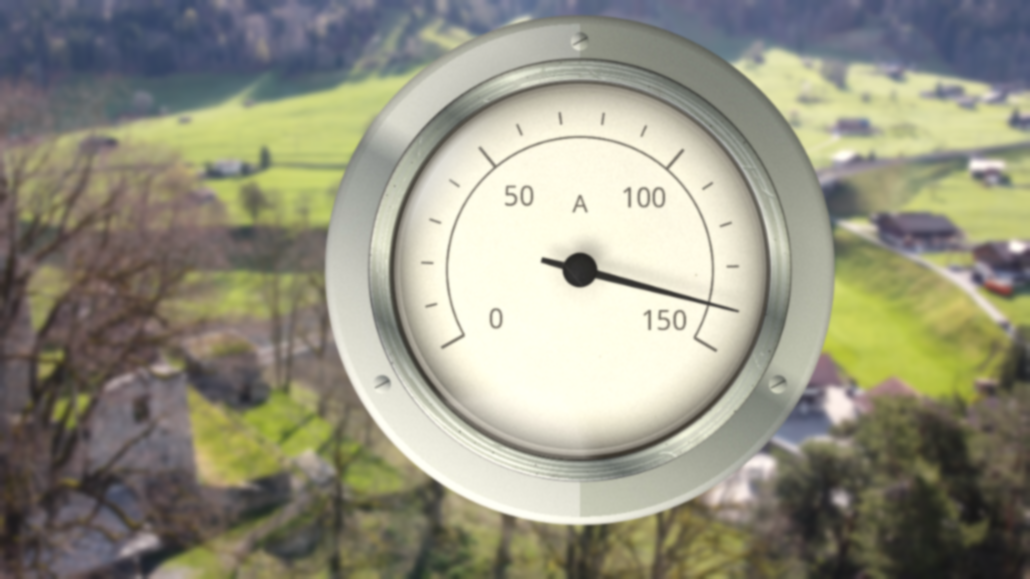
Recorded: 140
